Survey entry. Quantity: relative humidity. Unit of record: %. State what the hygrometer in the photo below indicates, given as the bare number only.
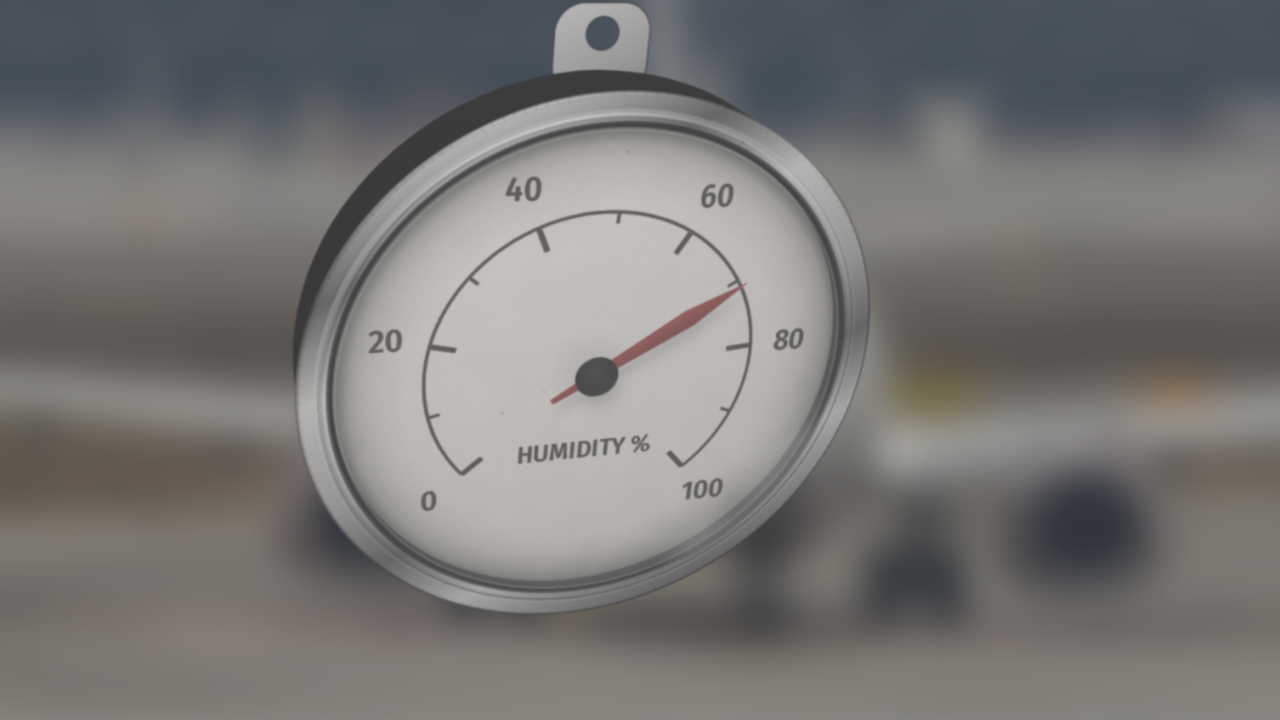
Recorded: 70
